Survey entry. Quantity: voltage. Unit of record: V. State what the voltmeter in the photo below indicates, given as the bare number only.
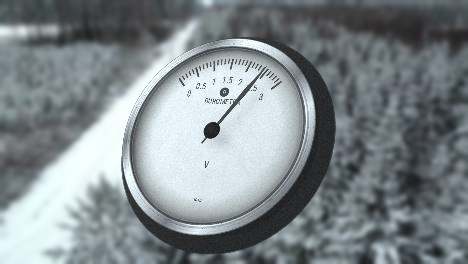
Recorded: 2.5
